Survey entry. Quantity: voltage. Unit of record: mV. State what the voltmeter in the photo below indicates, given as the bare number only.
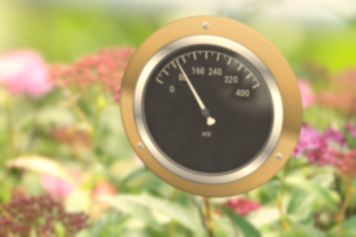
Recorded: 100
